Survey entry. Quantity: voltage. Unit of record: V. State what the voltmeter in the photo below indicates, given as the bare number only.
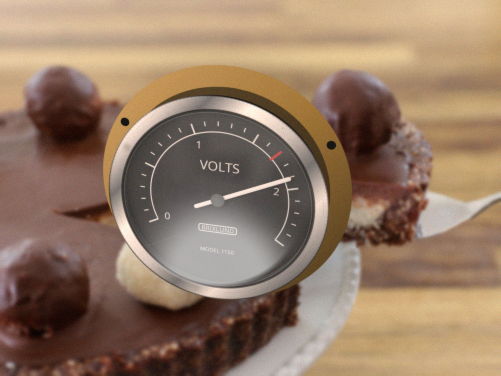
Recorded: 1.9
